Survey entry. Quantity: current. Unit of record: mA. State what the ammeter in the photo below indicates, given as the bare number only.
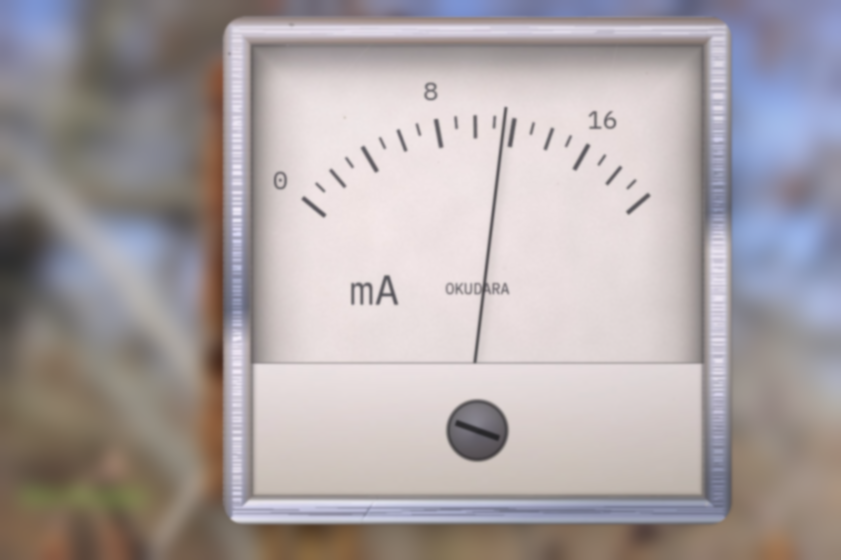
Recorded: 11.5
